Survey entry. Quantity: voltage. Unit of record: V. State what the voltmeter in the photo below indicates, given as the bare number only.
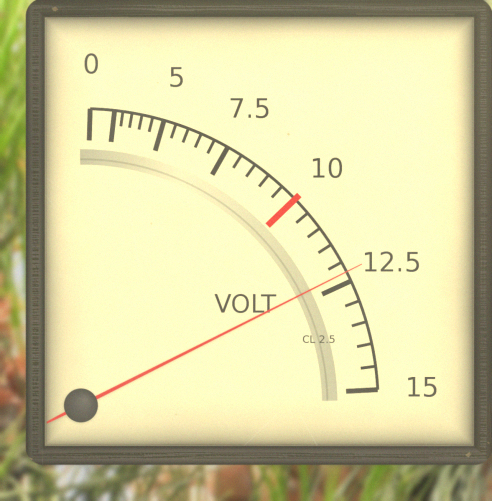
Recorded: 12.25
